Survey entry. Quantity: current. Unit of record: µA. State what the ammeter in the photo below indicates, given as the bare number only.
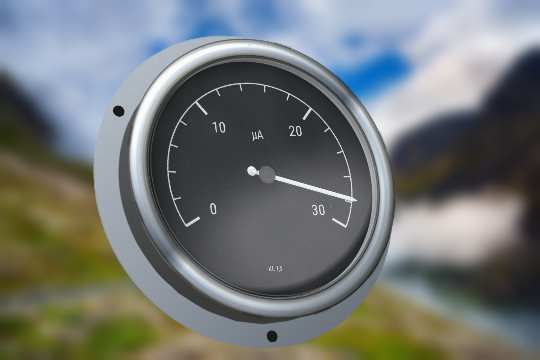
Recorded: 28
